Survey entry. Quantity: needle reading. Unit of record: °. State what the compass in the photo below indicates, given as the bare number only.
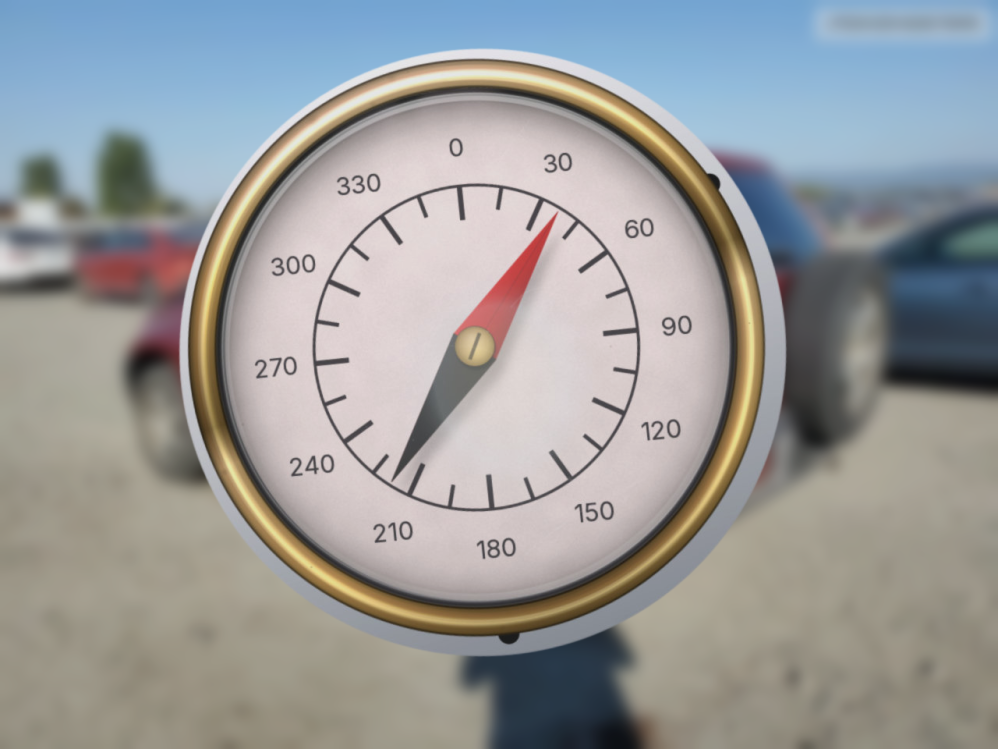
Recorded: 37.5
